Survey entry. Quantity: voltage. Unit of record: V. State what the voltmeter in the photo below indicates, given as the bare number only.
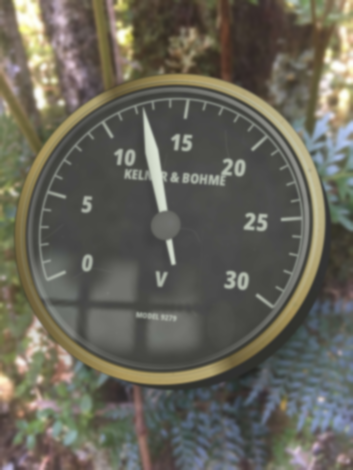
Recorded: 12.5
